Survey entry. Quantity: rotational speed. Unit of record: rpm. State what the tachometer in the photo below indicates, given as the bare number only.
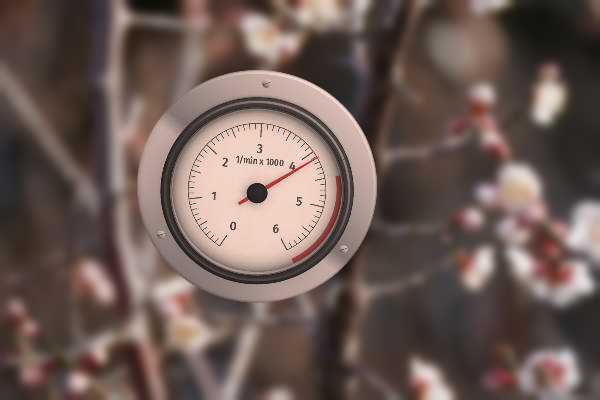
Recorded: 4100
